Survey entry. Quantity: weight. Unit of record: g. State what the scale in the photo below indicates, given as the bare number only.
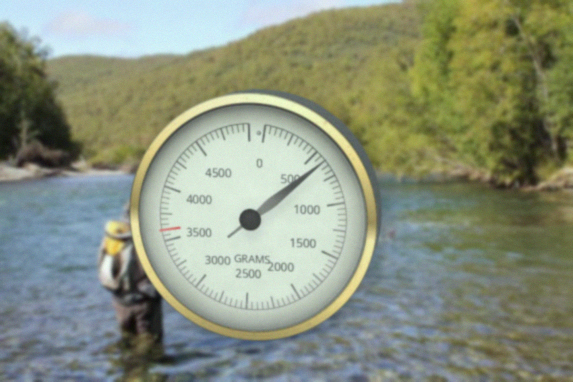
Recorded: 600
